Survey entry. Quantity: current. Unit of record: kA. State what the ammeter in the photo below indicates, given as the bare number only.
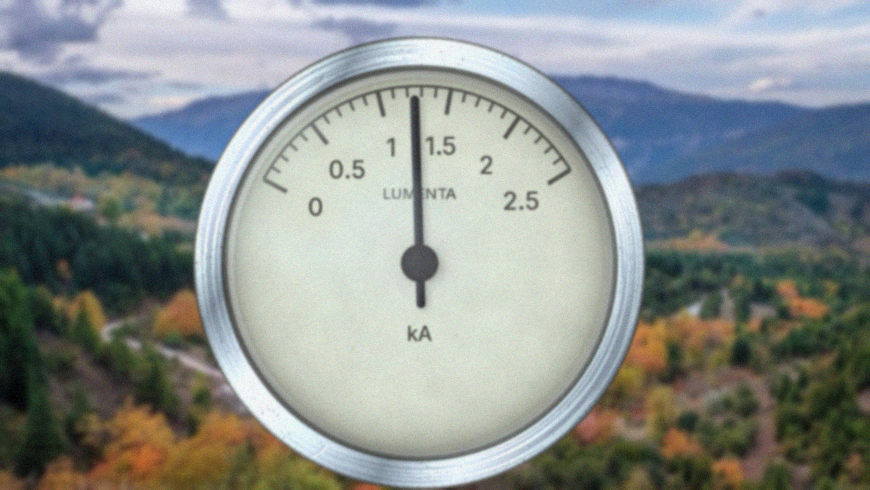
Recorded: 1.25
